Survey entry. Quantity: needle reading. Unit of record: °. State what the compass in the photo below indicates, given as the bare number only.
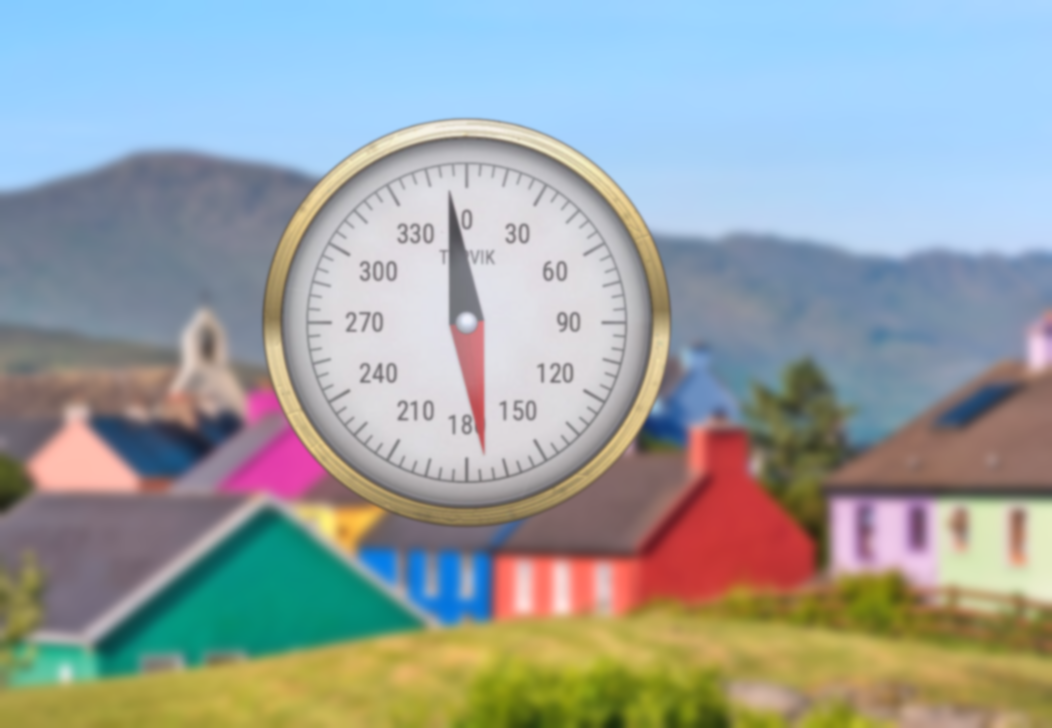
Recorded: 172.5
